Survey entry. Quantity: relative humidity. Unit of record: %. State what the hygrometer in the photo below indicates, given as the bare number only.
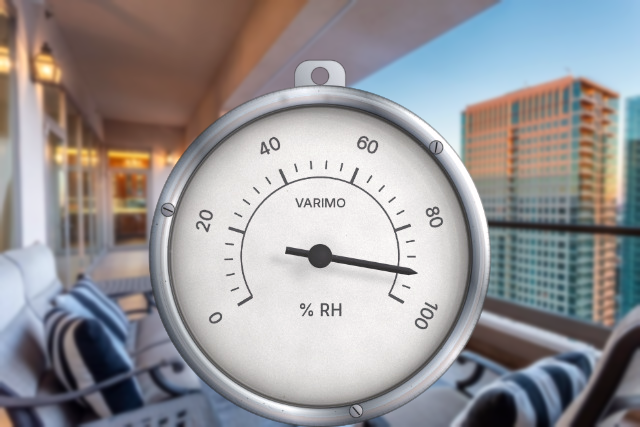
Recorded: 92
